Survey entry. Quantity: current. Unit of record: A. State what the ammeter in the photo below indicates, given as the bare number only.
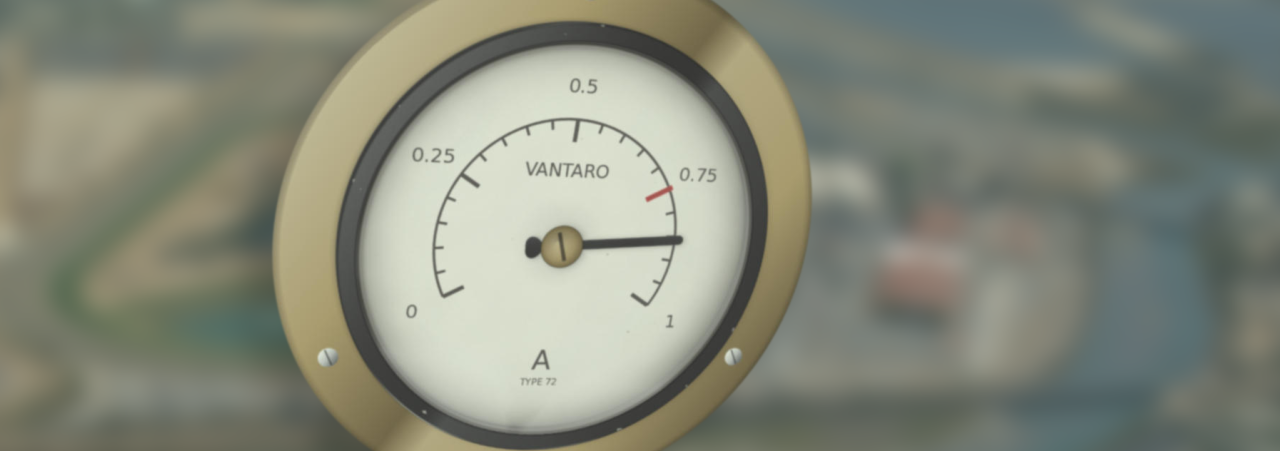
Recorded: 0.85
